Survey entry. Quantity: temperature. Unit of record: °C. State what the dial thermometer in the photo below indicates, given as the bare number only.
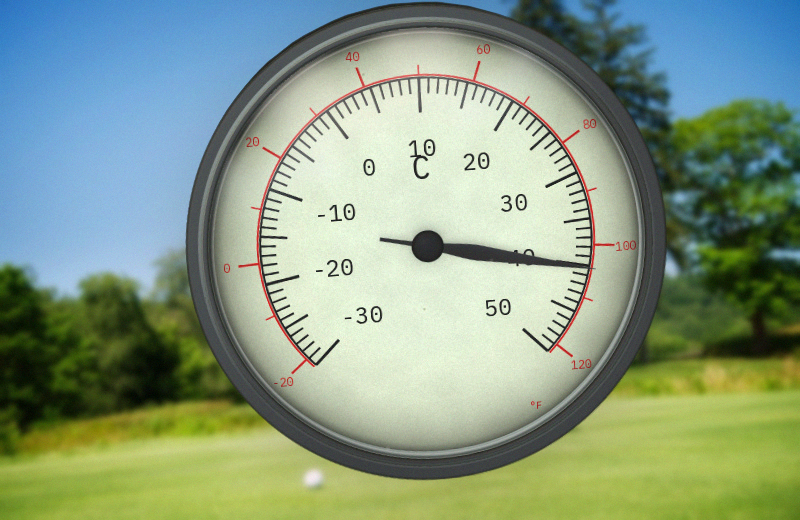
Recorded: 40
